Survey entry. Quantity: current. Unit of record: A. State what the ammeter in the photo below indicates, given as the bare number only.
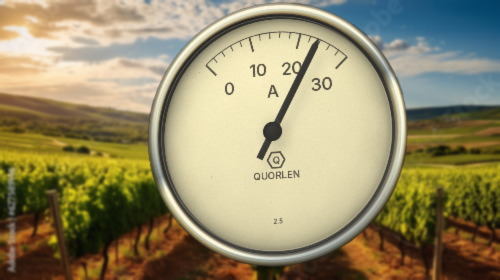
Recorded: 24
